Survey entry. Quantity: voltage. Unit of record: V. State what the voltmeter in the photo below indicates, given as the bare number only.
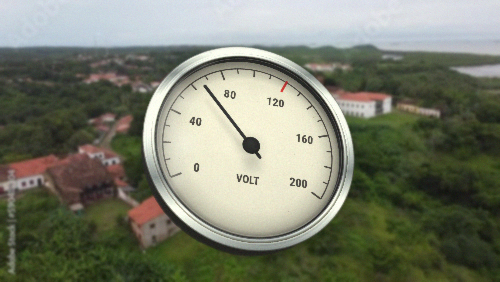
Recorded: 65
